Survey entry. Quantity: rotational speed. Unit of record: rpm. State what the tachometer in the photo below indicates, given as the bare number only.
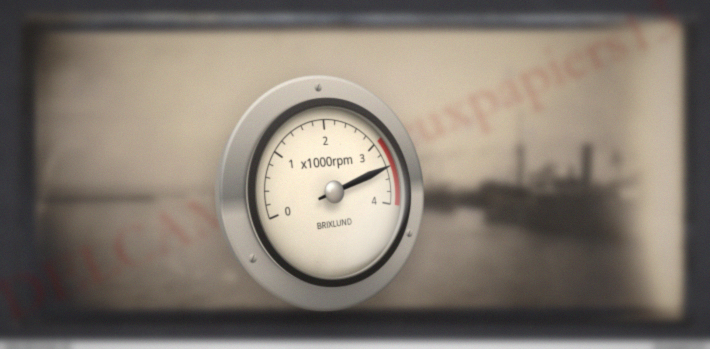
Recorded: 3400
